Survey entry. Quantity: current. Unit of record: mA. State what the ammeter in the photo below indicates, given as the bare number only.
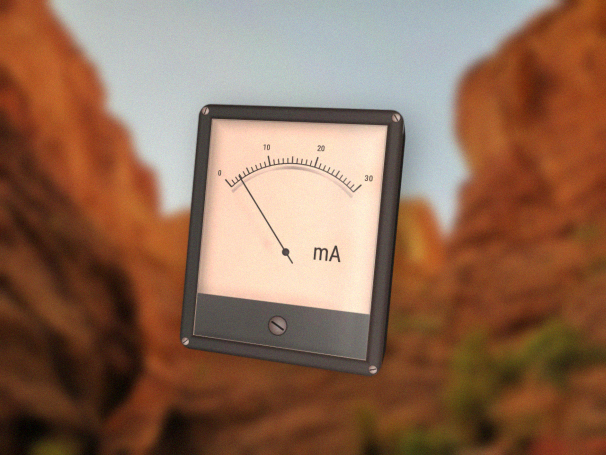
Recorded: 3
